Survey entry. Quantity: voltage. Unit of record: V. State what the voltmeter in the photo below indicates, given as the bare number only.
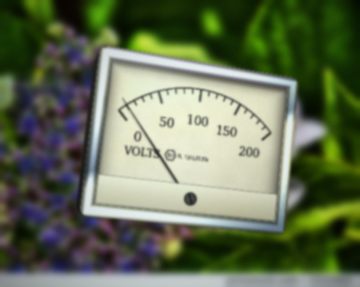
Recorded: 10
